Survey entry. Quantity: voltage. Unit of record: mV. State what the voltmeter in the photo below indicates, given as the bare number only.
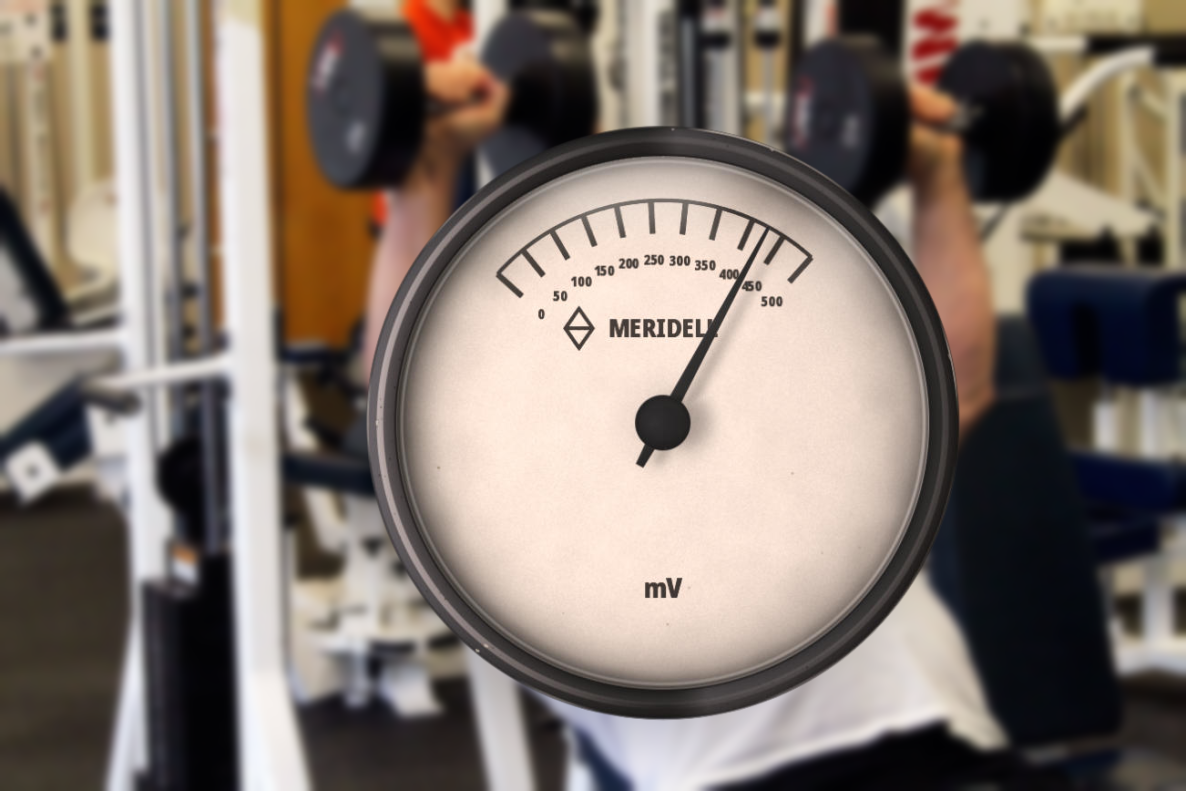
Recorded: 425
